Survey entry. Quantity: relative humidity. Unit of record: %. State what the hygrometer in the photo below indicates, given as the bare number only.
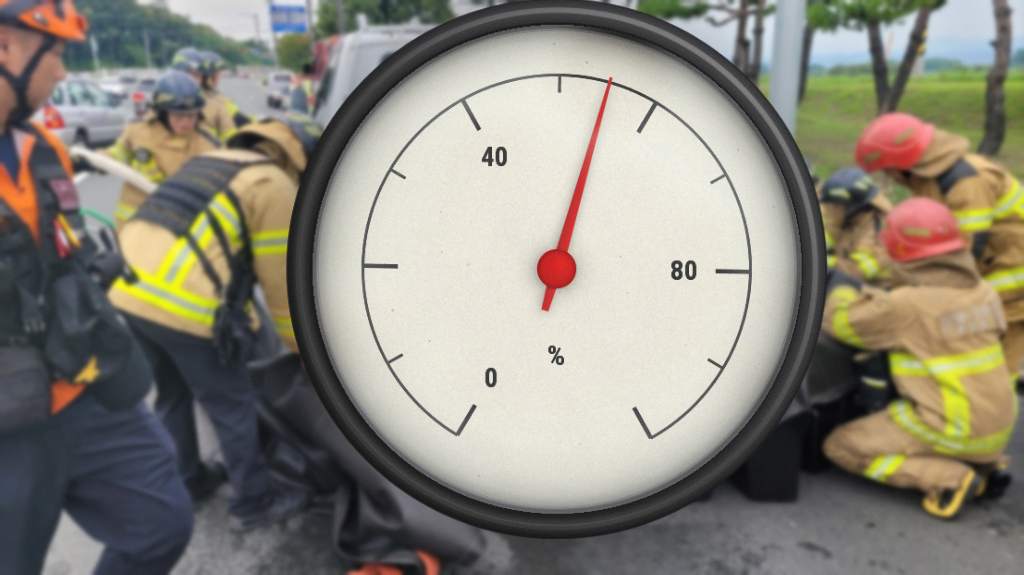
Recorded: 55
